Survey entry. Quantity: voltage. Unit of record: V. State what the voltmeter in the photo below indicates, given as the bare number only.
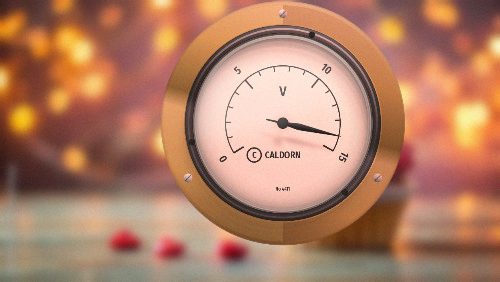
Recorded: 14
